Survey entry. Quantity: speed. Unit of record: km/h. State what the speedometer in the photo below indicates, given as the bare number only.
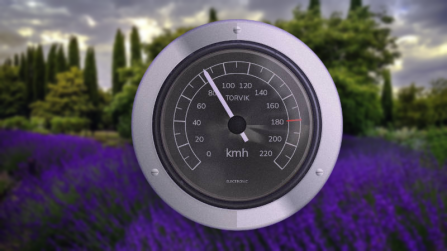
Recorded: 85
